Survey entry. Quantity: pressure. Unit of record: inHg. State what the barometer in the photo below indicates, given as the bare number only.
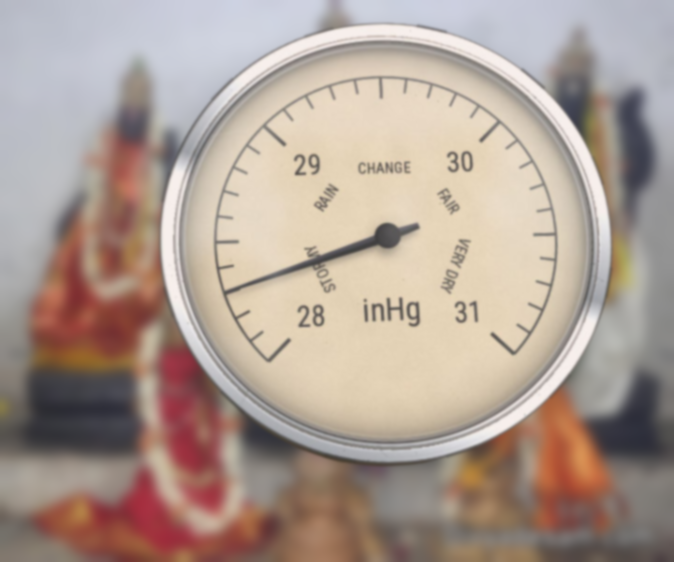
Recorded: 28.3
